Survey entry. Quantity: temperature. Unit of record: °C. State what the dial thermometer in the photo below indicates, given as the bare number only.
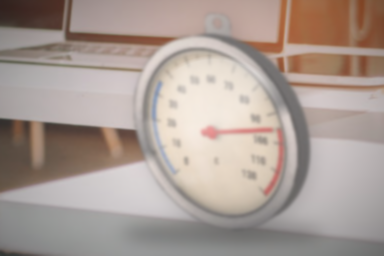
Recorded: 95
